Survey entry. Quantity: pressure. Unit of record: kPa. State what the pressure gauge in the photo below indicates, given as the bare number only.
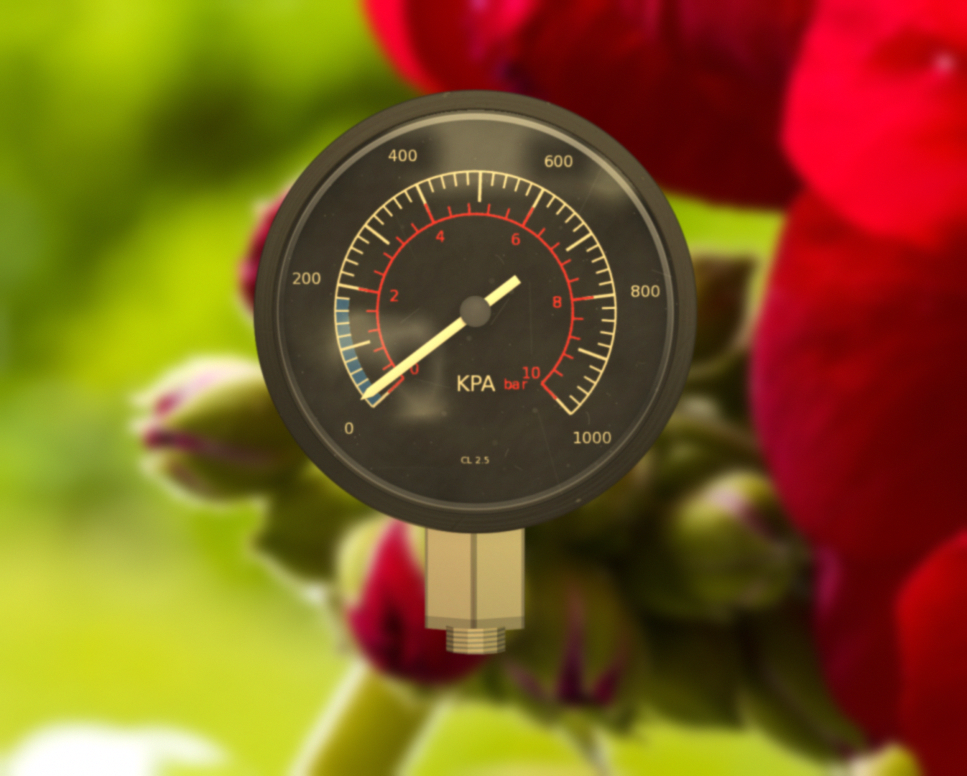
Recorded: 20
